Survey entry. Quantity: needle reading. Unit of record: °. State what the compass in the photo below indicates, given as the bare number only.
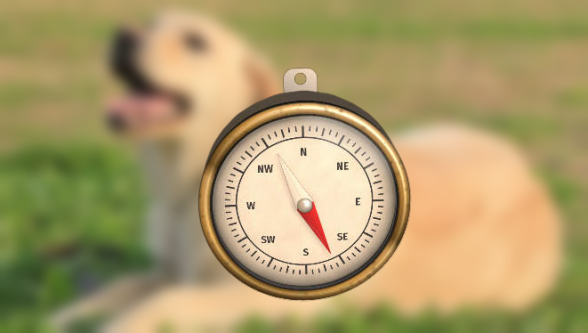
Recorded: 155
